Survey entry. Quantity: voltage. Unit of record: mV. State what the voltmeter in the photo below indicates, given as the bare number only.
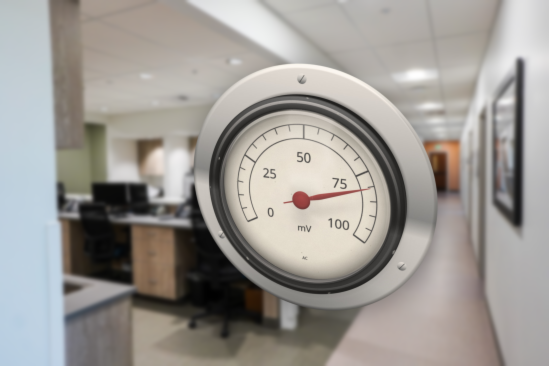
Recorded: 80
